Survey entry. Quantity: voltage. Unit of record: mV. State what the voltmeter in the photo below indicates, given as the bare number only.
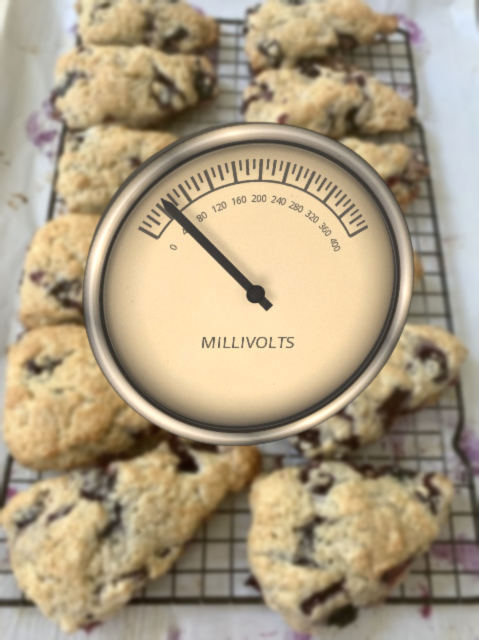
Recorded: 50
